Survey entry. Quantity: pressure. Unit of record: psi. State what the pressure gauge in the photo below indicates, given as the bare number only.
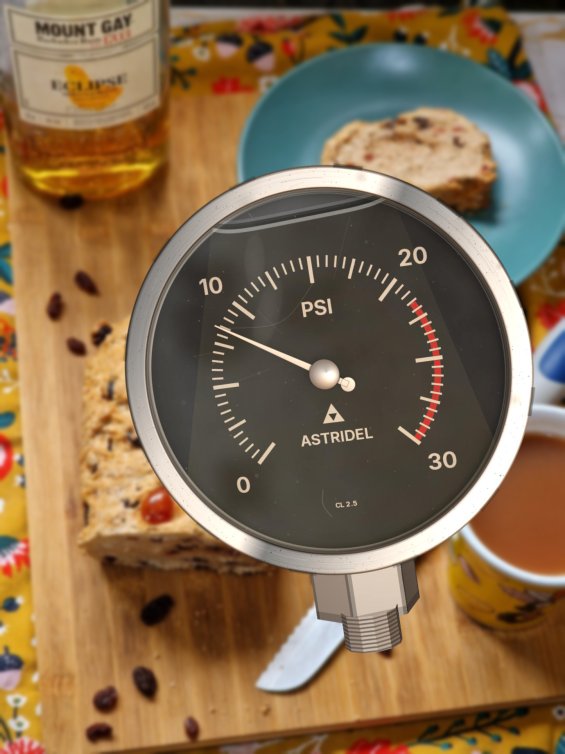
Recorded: 8.5
